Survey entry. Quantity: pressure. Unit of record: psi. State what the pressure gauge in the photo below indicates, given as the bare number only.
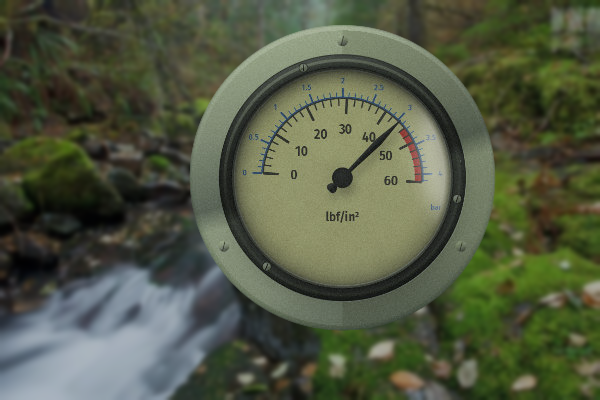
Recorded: 44
